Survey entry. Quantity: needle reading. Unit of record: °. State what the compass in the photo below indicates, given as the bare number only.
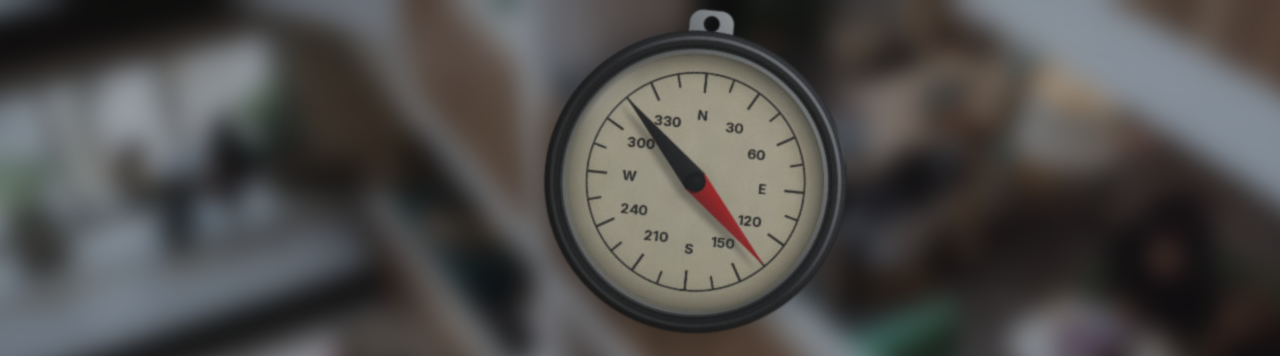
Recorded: 135
